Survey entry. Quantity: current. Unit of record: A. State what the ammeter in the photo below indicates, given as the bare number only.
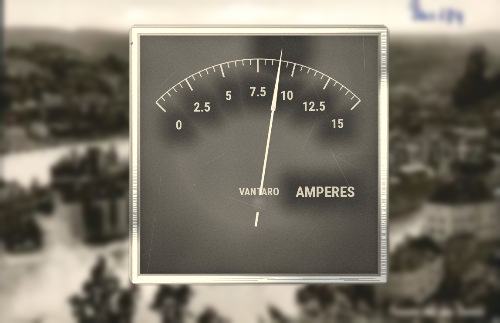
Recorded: 9
